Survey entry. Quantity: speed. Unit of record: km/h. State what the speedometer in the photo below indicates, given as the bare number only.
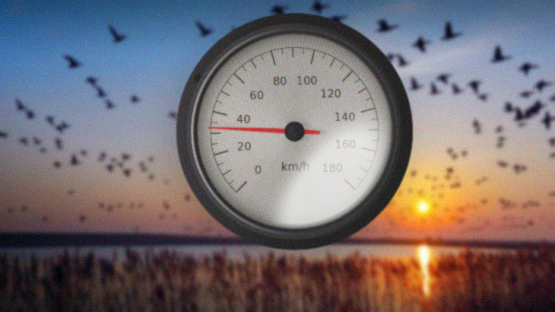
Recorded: 32.5
